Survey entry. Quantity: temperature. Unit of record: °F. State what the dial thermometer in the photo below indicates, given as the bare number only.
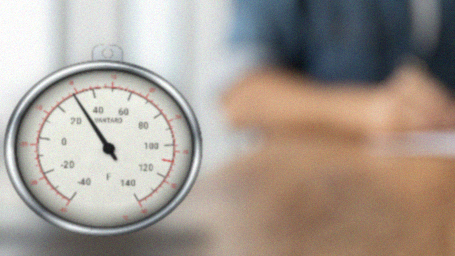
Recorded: 30
